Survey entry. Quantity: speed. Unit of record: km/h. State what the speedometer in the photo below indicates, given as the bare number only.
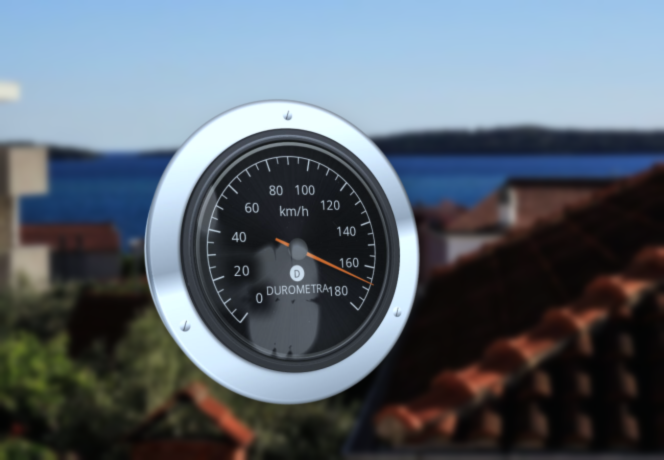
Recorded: 167.5
